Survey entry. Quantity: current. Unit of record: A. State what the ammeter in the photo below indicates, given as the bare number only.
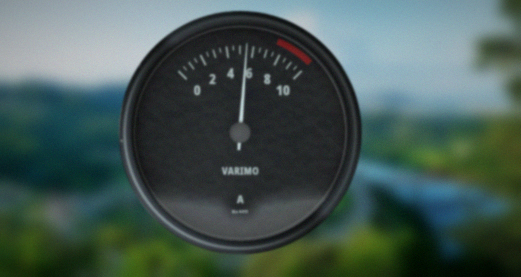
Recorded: 5.5
